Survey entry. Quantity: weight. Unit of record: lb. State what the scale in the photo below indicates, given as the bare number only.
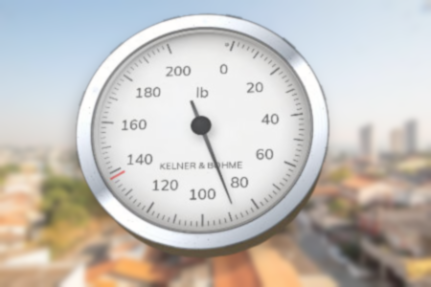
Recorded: 88
